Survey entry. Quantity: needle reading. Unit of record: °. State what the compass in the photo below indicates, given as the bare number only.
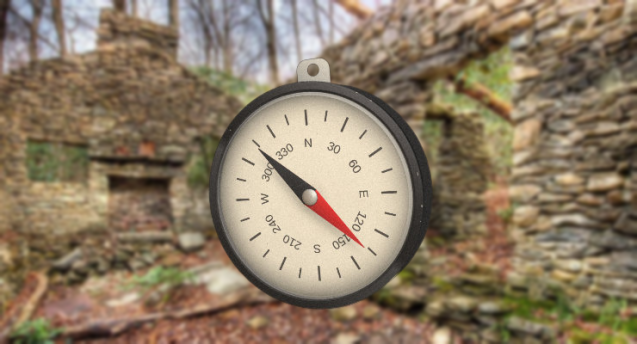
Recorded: 135
